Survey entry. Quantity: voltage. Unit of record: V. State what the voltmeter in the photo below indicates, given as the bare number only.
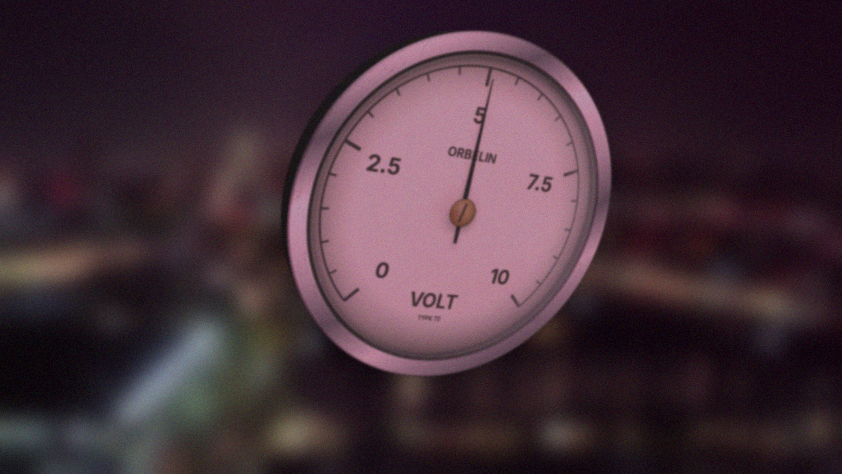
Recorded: 5
